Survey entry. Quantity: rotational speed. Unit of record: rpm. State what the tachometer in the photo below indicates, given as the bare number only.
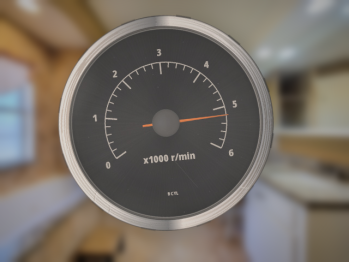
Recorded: 5200
